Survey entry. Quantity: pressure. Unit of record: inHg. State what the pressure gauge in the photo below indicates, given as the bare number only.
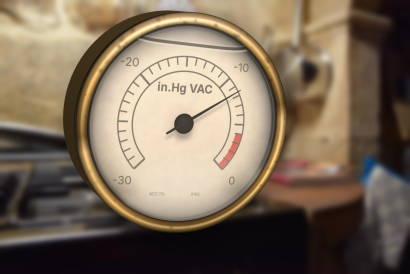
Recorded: -8.5
